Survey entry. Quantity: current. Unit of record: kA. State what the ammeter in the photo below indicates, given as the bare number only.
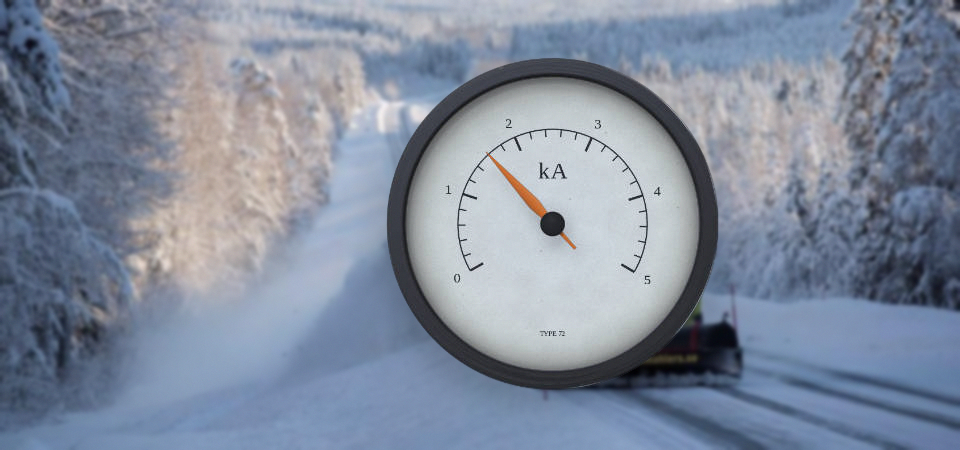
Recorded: 1.6
